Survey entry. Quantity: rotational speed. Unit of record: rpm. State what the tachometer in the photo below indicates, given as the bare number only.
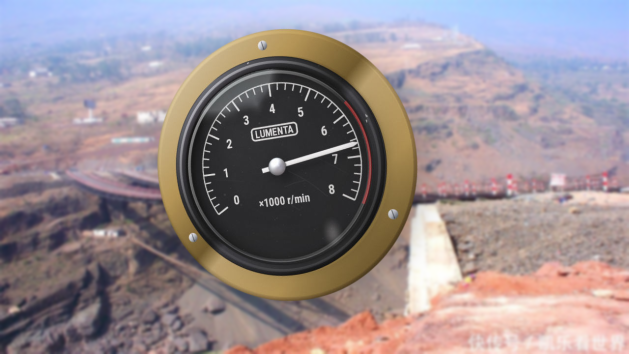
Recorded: 6700
